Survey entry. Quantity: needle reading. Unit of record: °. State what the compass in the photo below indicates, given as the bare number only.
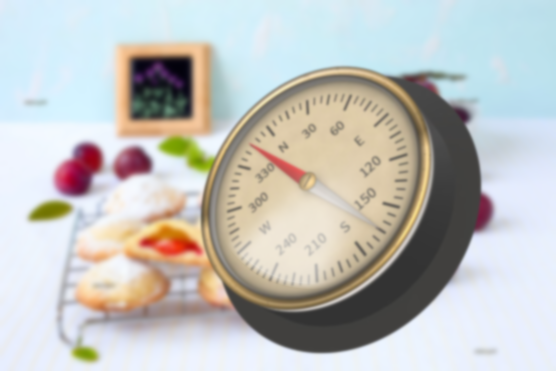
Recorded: 345
